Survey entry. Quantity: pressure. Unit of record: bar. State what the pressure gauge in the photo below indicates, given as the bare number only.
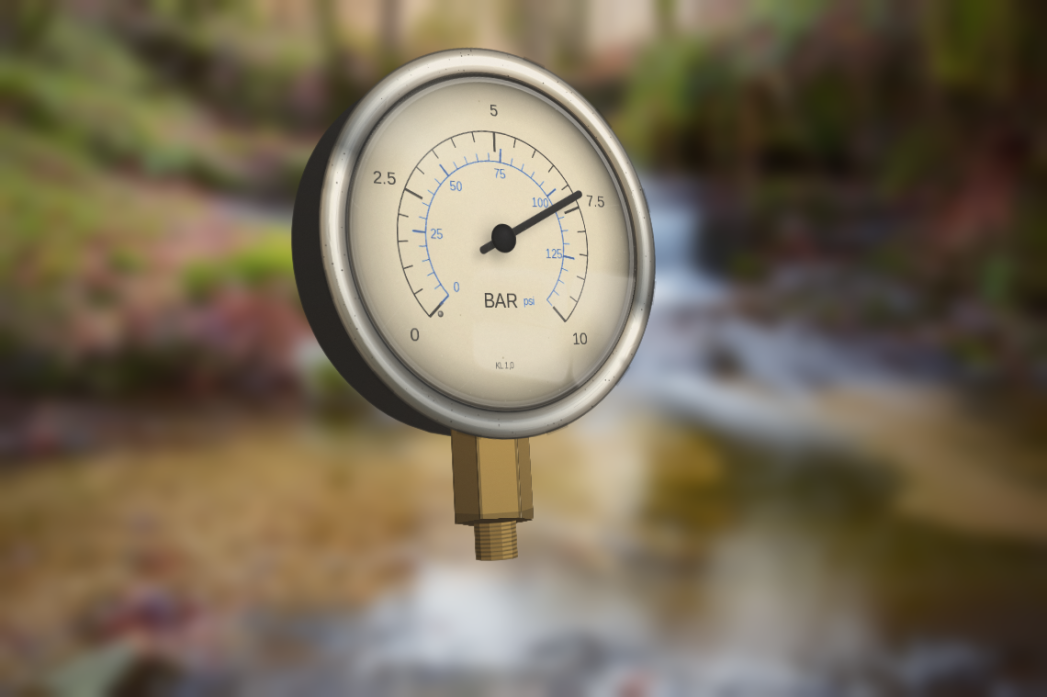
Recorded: 7.25
